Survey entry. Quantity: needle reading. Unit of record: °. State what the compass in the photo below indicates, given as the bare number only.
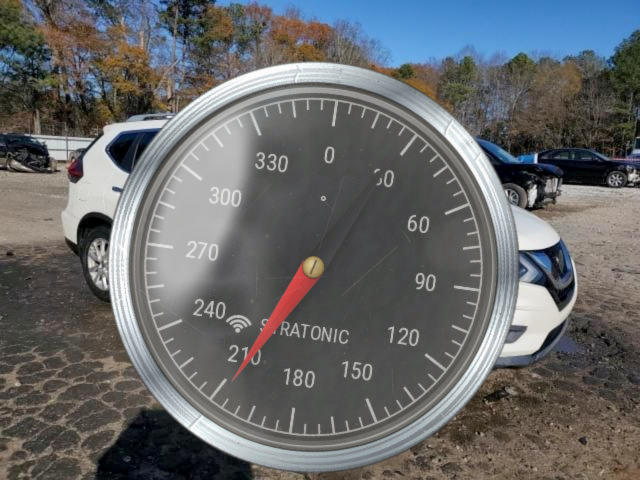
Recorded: 207.5
